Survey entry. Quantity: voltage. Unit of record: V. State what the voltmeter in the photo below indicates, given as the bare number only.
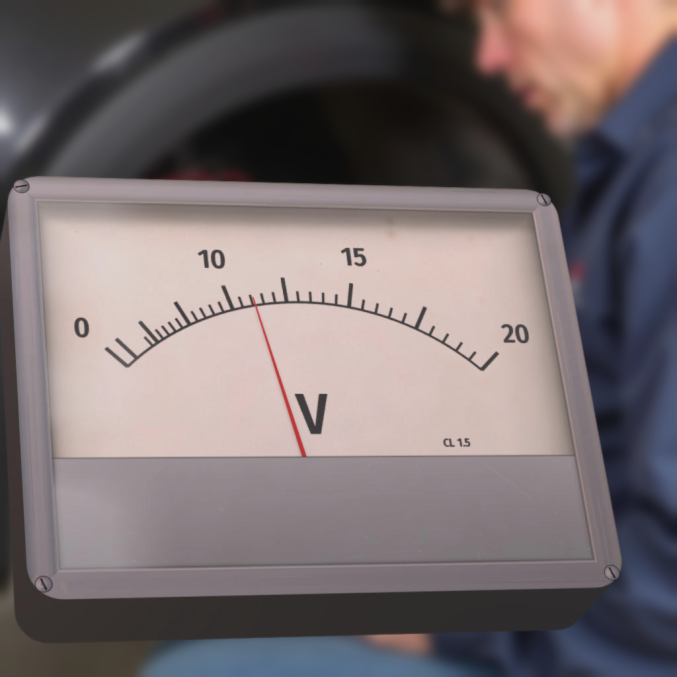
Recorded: 11
